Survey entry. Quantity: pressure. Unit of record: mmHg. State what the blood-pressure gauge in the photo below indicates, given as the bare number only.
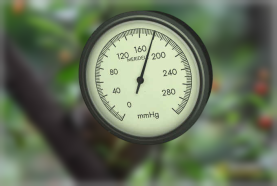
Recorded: 180
